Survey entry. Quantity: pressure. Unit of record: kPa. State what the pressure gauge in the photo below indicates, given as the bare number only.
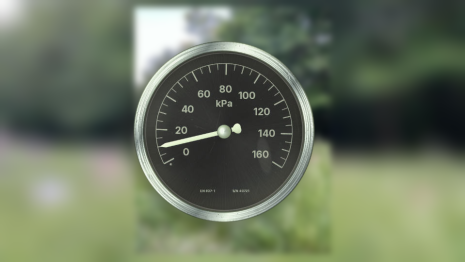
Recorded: 10
